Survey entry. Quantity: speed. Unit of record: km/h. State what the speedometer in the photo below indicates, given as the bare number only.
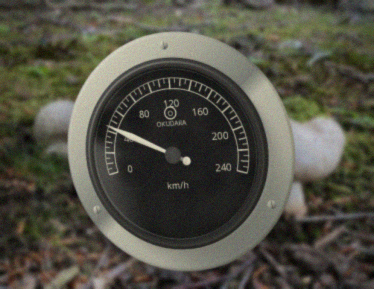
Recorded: 45
